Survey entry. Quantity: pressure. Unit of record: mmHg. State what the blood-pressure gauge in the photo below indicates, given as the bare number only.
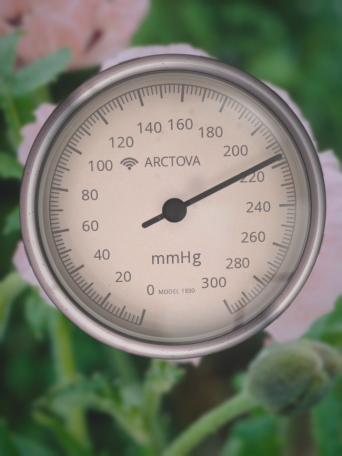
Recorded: 216
